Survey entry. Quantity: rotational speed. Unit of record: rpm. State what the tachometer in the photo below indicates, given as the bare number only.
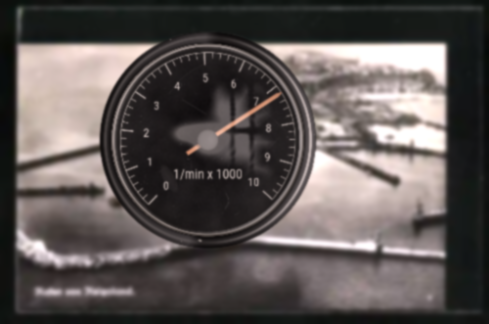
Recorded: 7200
